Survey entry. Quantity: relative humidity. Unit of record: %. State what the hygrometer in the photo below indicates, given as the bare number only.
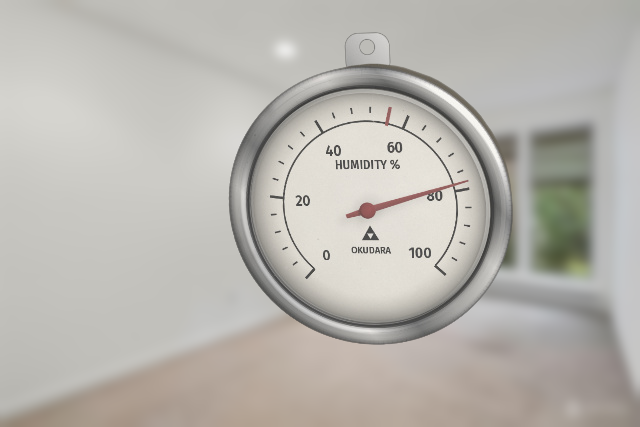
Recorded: 78
